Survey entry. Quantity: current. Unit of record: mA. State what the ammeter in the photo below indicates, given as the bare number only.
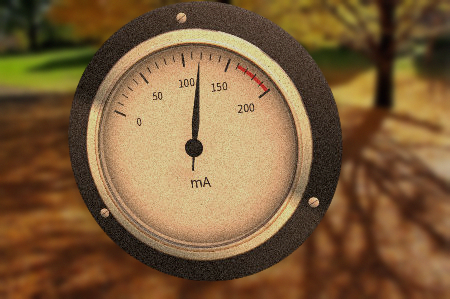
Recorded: 120
